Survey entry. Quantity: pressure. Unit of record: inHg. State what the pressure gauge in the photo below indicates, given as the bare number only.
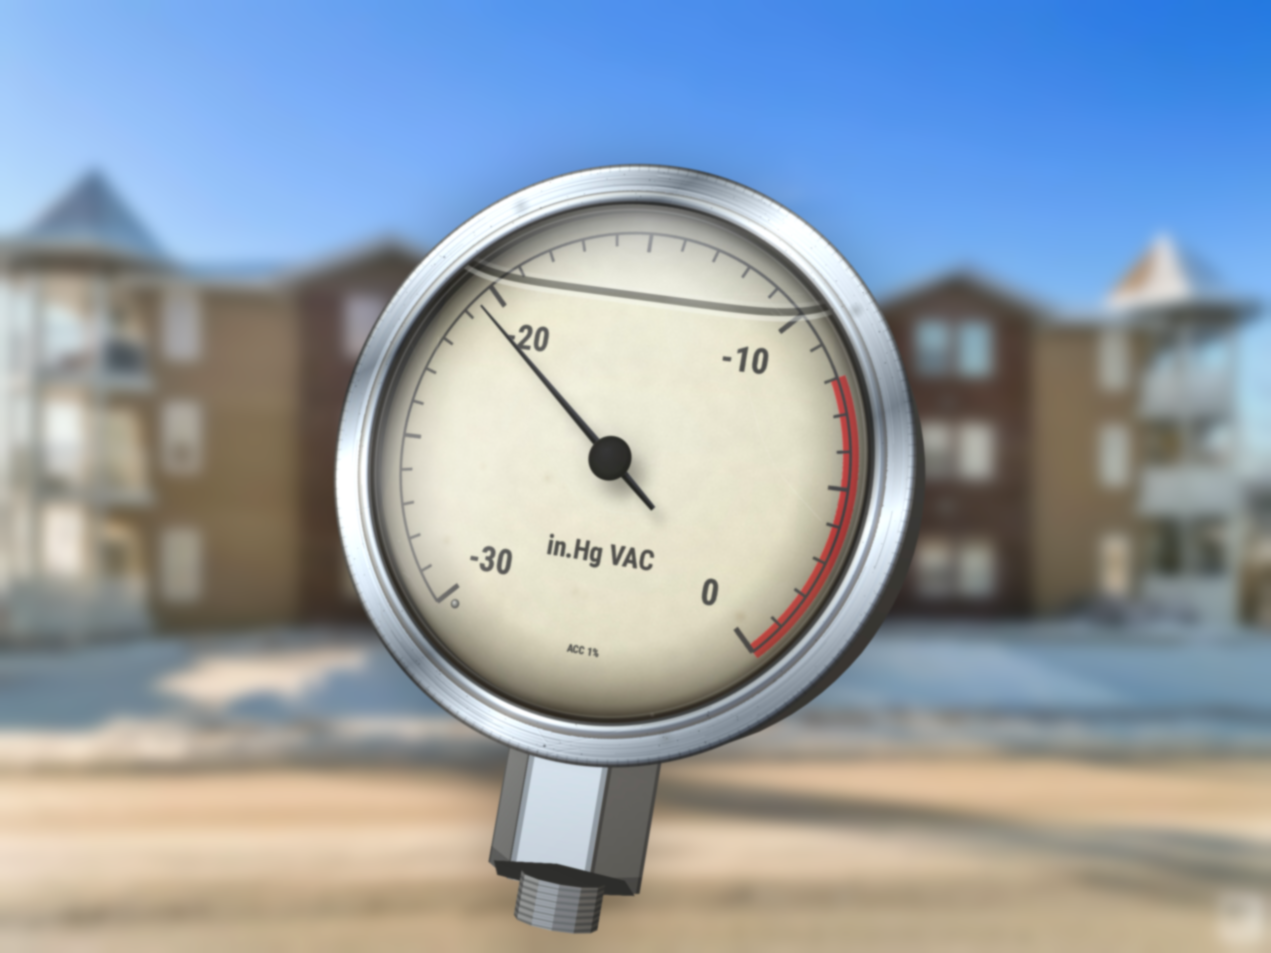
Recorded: -20.5
